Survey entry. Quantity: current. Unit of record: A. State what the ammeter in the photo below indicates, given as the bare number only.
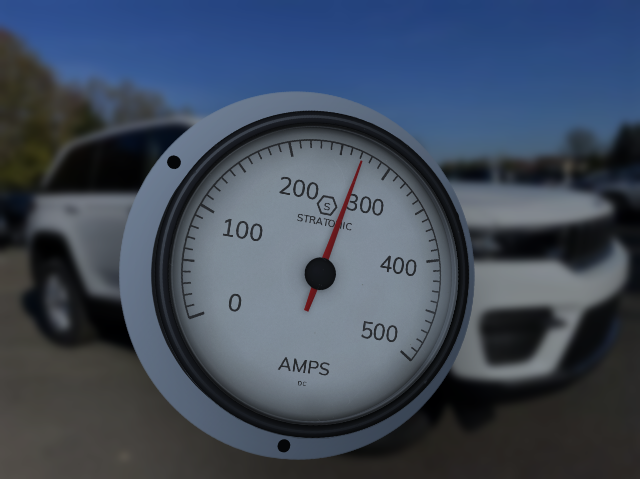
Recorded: 270
